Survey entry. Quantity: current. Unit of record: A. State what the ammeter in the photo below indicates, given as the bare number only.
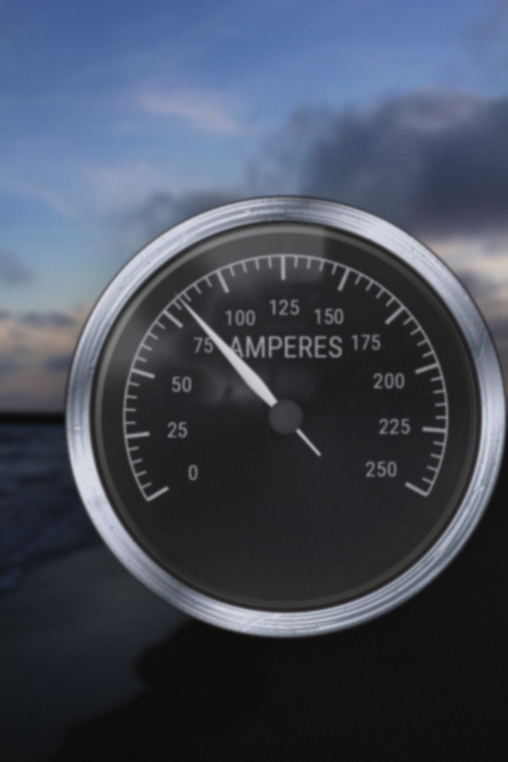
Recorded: 82.5
